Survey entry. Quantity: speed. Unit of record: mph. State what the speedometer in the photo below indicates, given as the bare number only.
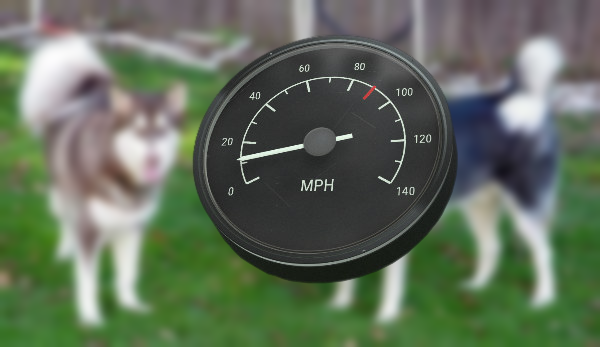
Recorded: 10
